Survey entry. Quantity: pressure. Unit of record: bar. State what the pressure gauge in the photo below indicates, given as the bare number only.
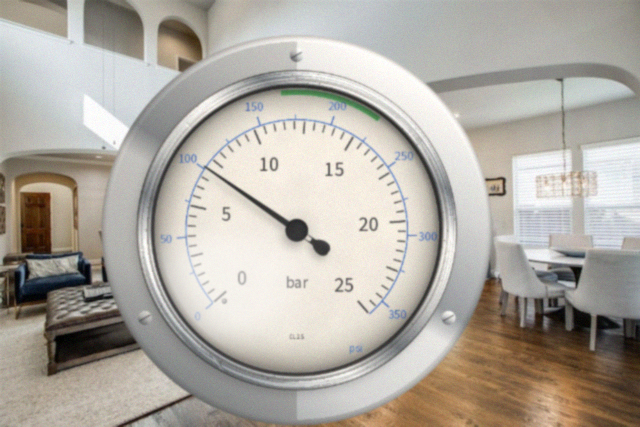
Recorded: 7
